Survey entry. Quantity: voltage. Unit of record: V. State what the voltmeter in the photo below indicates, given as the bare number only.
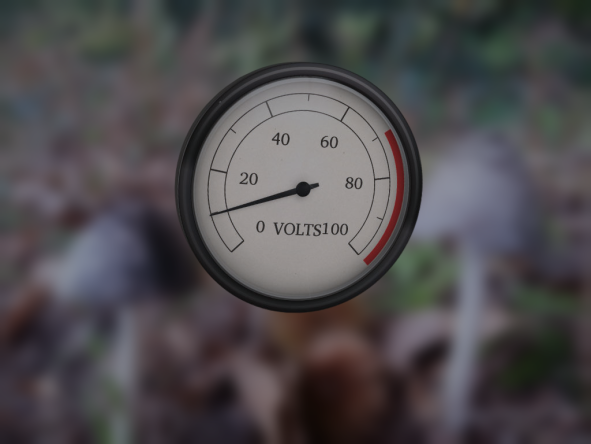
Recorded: 10
